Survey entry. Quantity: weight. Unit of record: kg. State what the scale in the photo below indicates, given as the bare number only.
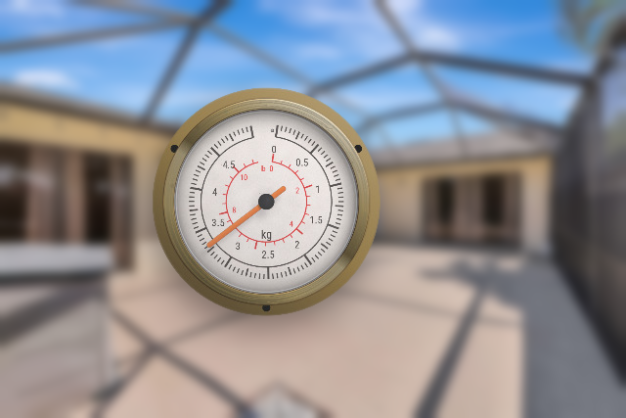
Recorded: 3.3
